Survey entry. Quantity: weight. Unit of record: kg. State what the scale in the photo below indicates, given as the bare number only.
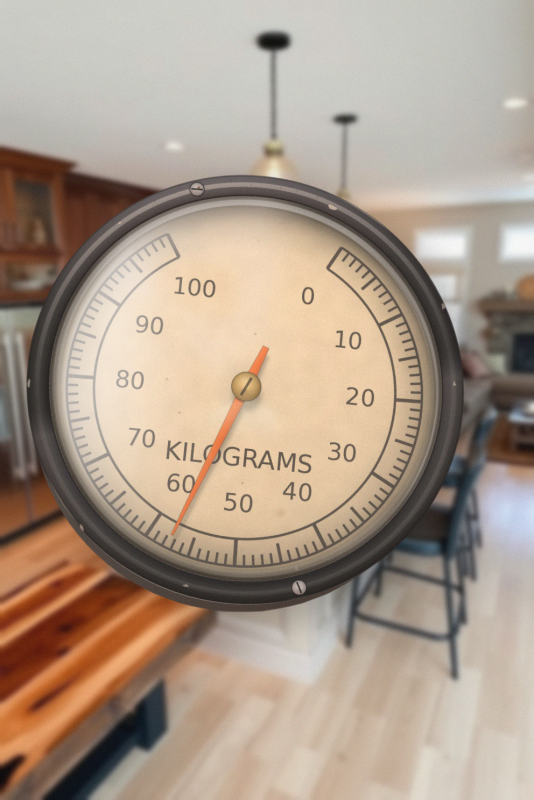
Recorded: 57.5
